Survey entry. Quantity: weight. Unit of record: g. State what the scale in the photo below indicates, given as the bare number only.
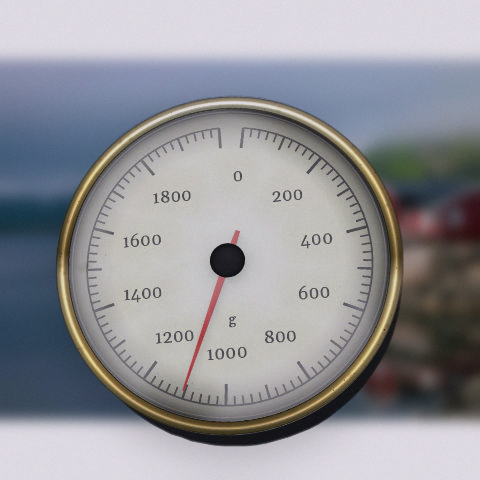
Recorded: 1100
